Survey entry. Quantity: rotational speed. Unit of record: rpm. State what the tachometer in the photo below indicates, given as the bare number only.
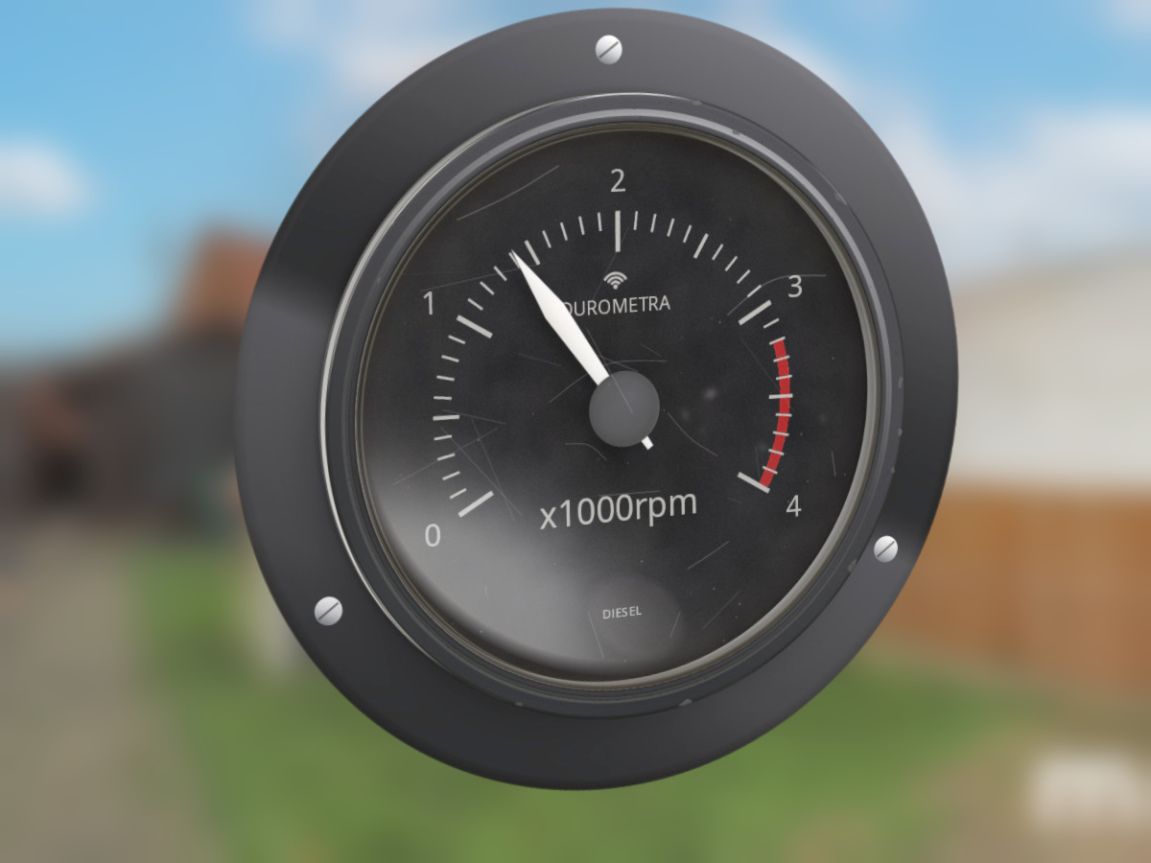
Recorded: 1400
